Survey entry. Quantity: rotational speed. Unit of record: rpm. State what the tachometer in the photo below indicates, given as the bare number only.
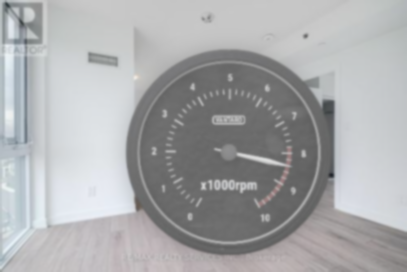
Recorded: 8400
